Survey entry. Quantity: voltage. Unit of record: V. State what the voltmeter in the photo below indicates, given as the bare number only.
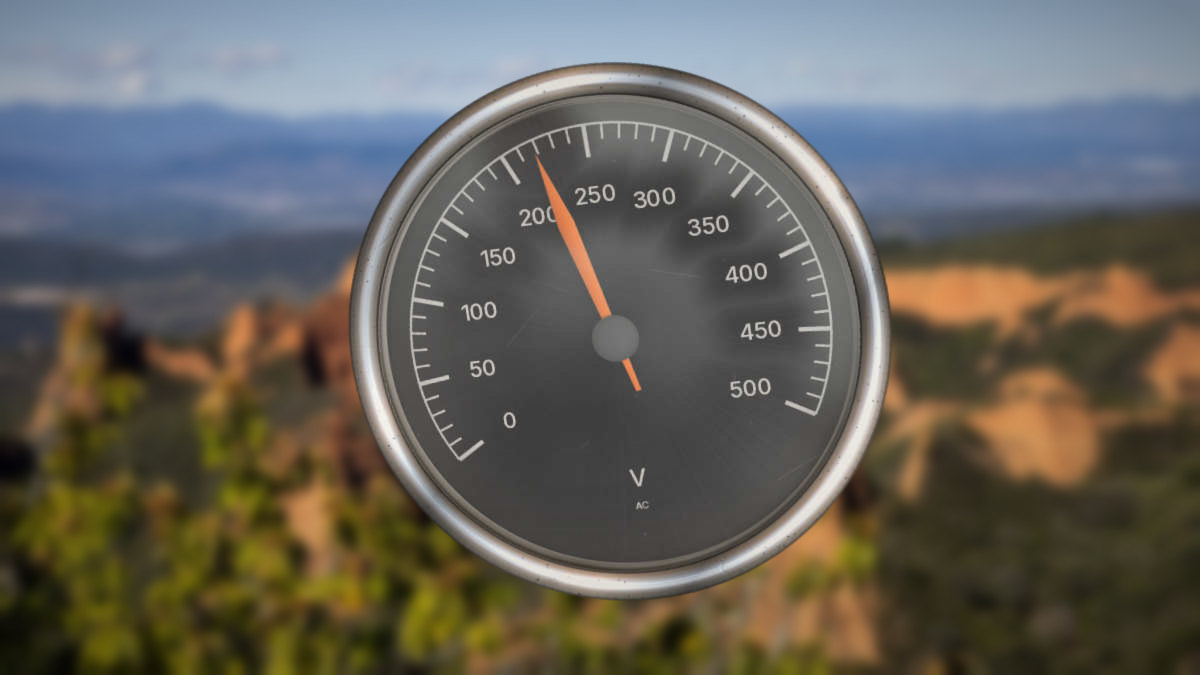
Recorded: 220
